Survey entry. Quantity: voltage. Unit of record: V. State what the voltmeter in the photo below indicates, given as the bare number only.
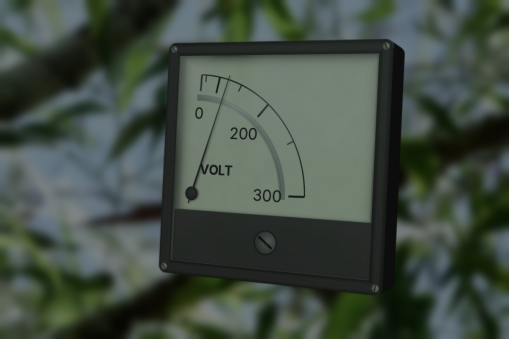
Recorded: 125
